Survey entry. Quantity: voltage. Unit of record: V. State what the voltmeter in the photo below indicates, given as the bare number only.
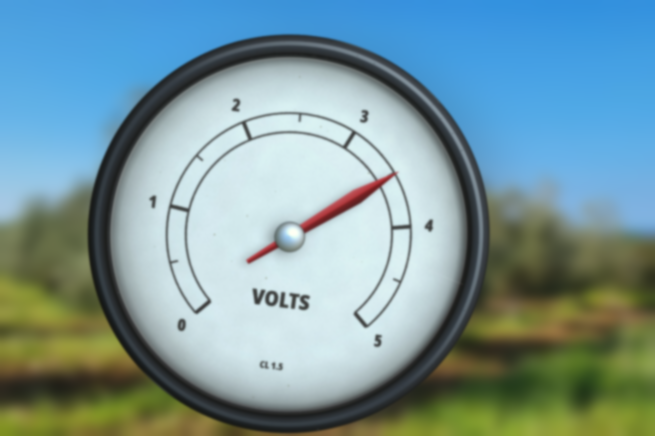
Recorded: 3.5
